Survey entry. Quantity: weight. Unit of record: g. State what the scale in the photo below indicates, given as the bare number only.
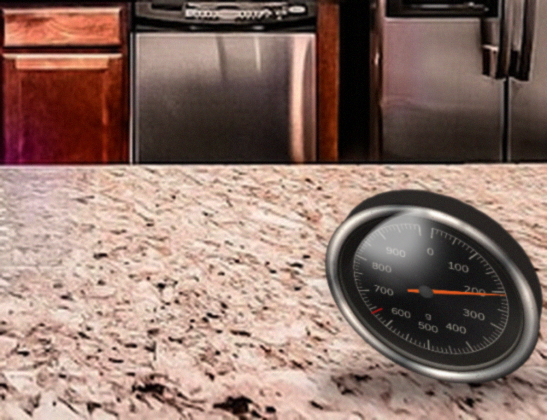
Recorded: 200
